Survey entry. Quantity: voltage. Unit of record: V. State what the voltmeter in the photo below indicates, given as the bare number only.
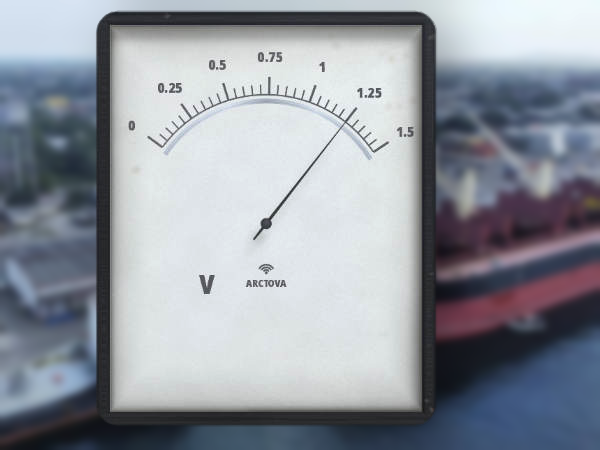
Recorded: 1.25
